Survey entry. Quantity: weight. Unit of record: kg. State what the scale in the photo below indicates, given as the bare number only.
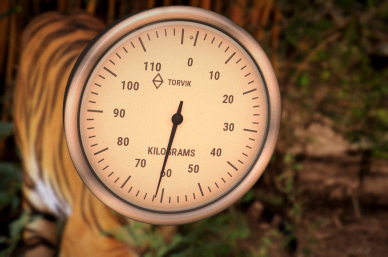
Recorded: 62
